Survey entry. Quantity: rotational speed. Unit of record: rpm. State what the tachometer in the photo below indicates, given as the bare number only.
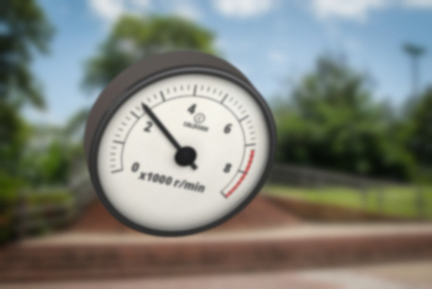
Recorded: 2400
